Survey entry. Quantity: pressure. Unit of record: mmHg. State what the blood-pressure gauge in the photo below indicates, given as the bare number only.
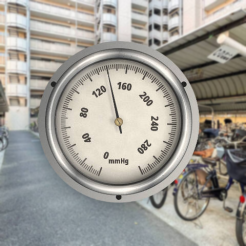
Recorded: 140
